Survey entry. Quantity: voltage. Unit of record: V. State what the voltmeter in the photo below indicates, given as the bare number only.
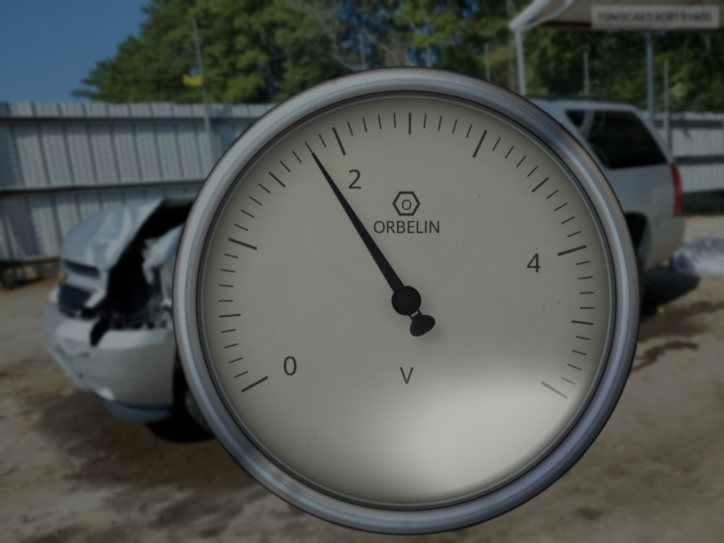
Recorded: 1.8
